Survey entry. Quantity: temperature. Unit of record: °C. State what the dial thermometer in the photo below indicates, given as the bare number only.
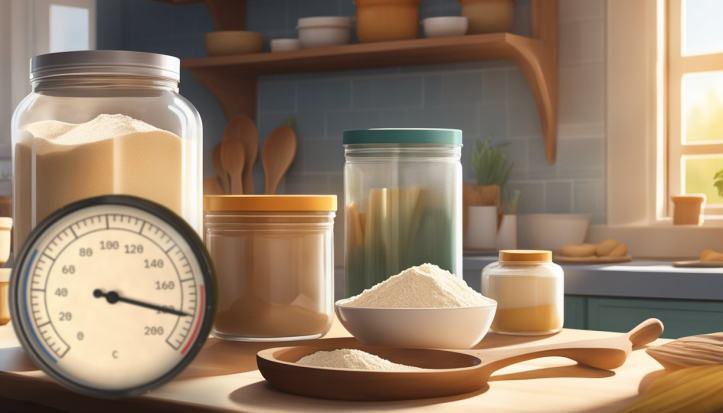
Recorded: 180
